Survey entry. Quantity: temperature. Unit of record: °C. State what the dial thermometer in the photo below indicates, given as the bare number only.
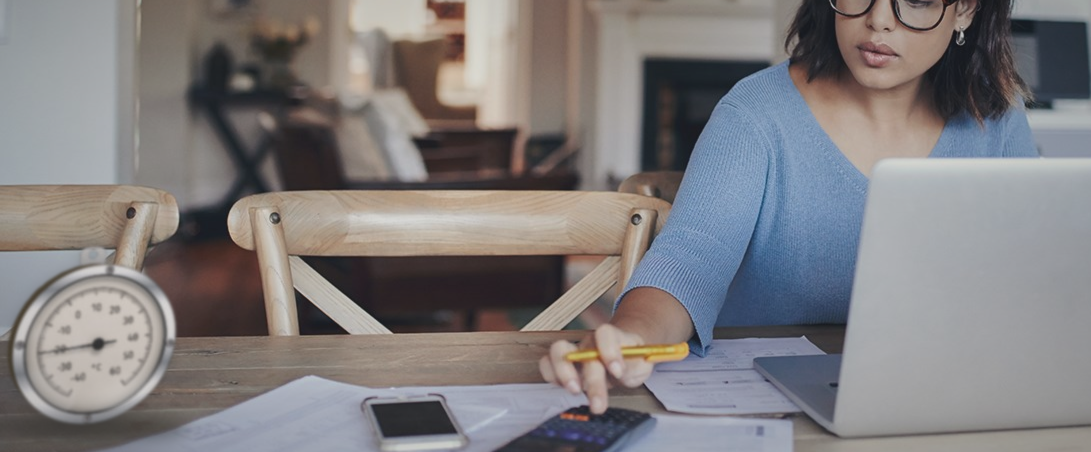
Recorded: -20
